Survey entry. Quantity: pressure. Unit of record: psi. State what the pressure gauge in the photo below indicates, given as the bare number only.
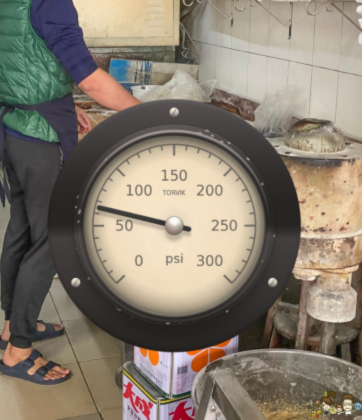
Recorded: 65
